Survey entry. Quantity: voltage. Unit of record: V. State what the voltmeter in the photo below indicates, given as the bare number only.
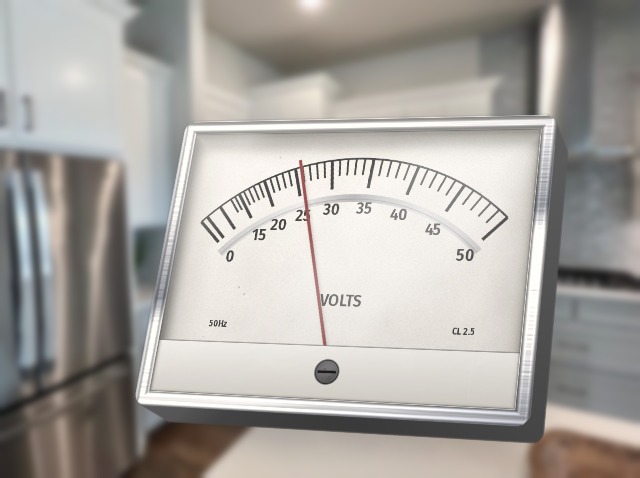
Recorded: 26
